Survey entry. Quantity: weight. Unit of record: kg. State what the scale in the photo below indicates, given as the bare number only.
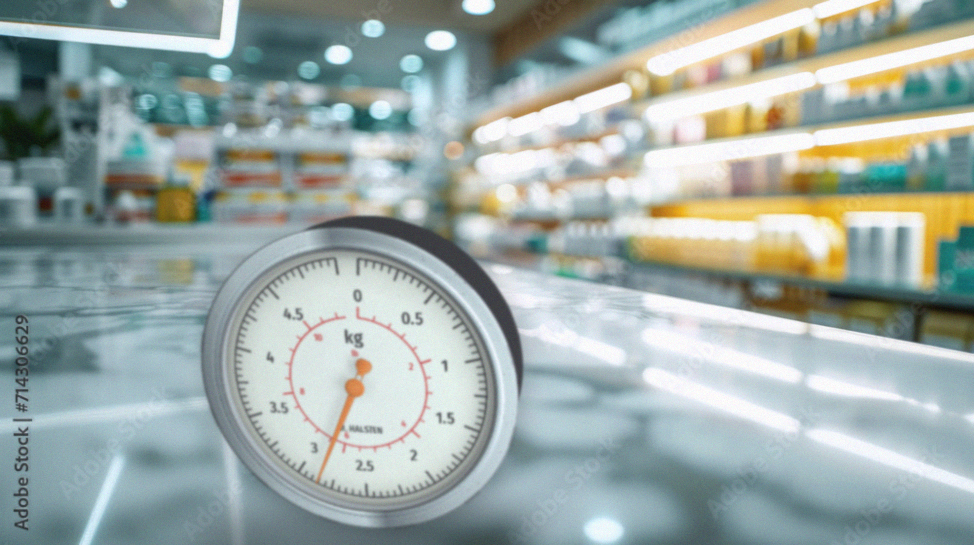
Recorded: 2.85
